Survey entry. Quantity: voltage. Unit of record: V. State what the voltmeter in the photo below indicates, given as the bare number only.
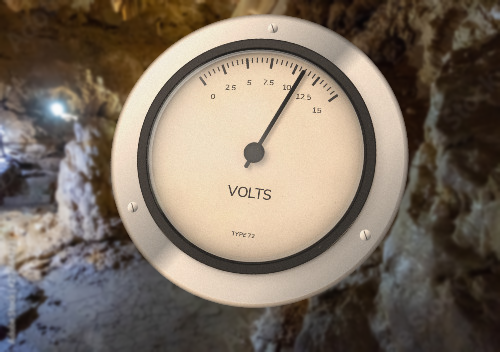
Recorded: 11
